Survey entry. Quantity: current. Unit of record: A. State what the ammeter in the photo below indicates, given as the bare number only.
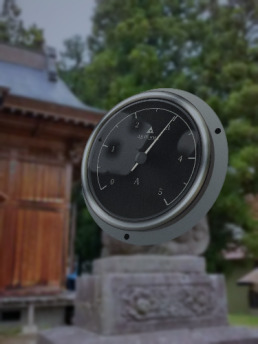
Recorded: 3
